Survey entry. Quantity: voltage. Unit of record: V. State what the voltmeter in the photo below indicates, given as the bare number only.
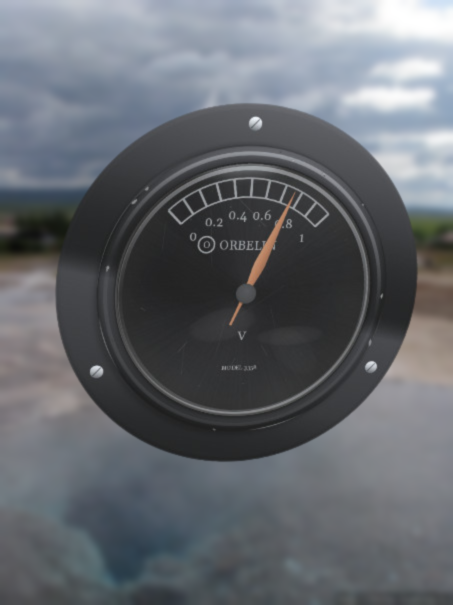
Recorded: 0.75
